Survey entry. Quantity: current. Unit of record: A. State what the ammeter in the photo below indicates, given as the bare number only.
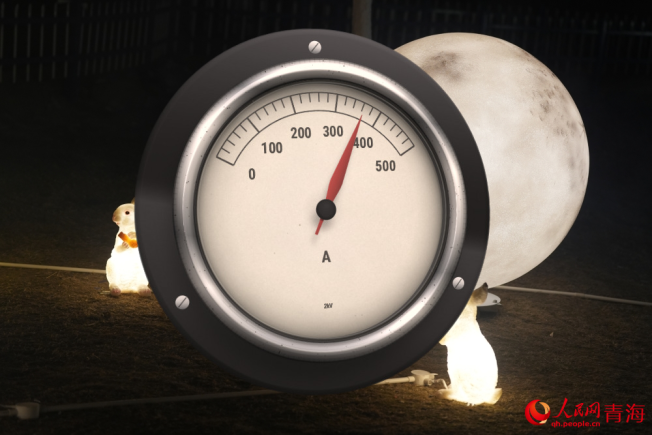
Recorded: 360
